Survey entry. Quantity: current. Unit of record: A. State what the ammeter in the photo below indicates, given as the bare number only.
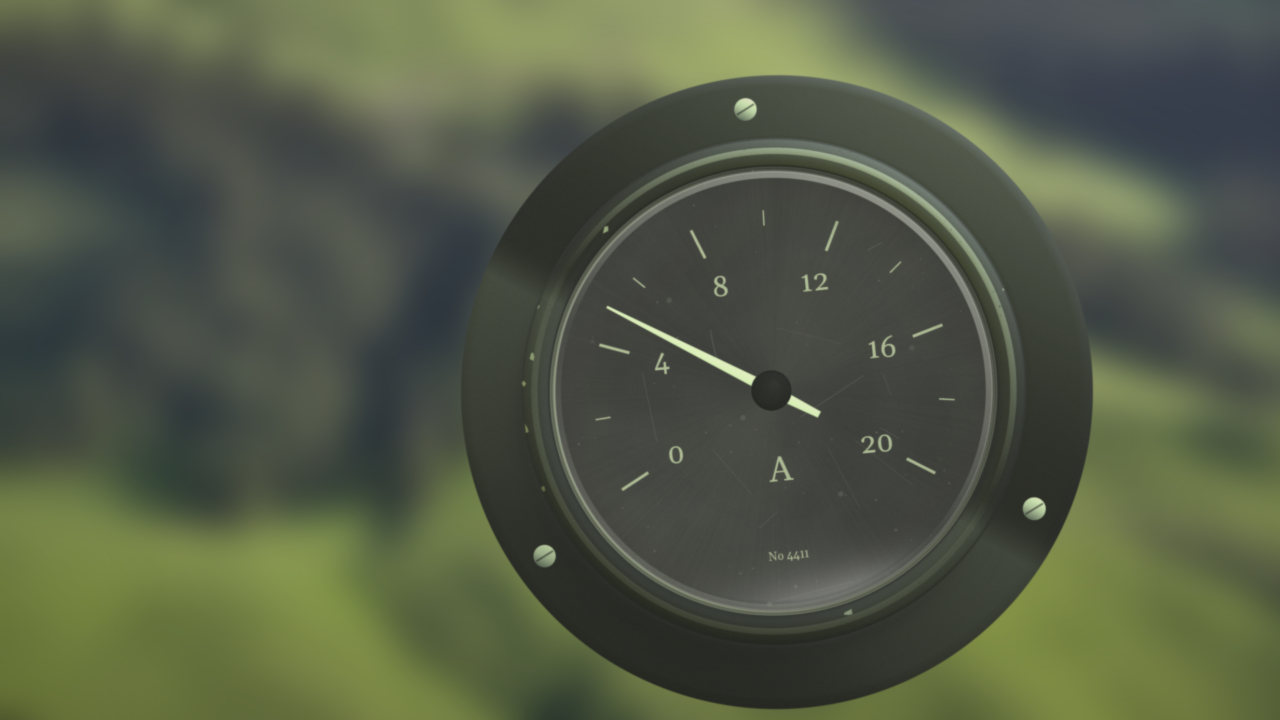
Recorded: 5
